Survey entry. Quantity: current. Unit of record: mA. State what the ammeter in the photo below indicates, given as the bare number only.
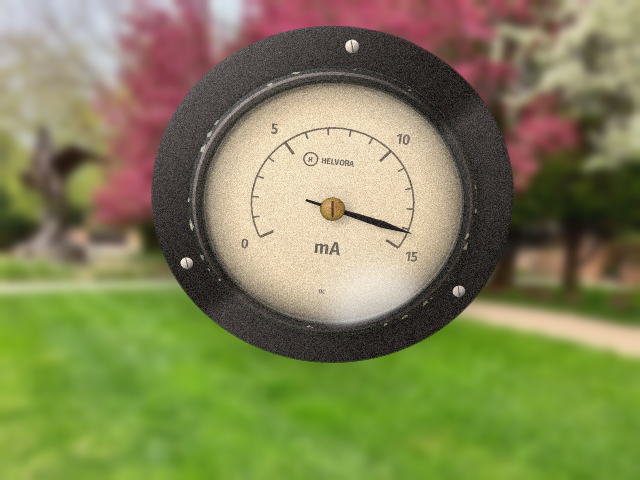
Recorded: 14
